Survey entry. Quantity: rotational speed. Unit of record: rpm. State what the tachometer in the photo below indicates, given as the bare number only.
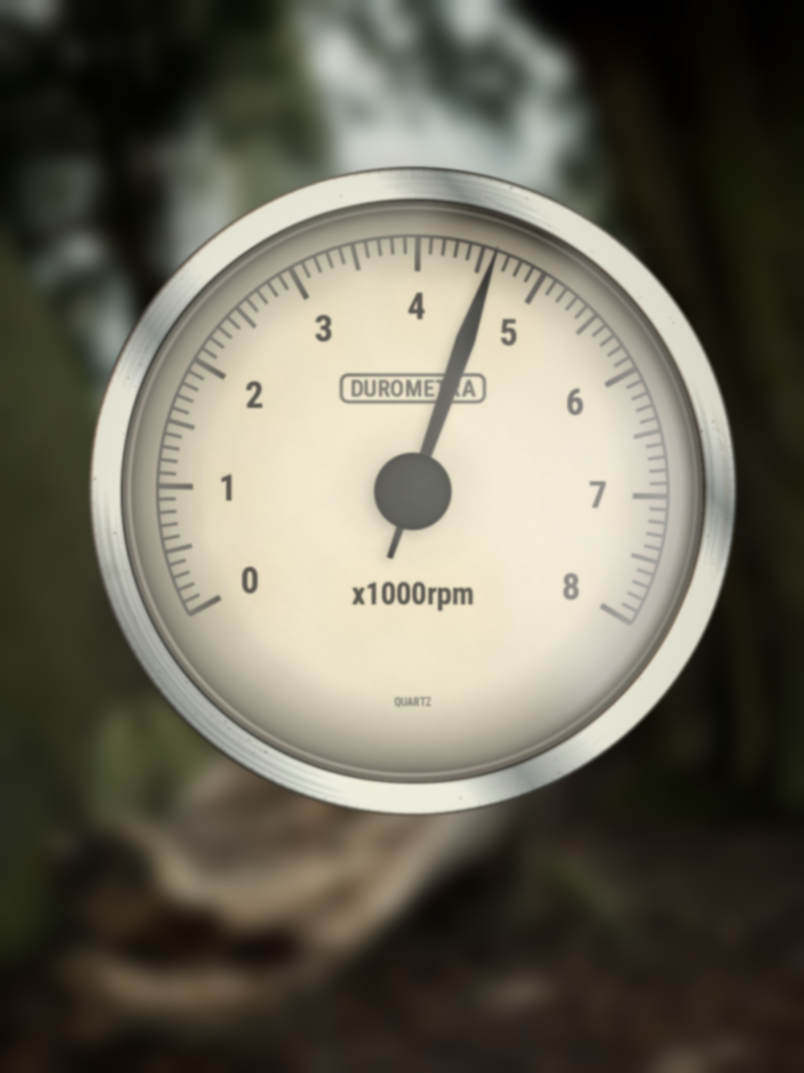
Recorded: 4600
